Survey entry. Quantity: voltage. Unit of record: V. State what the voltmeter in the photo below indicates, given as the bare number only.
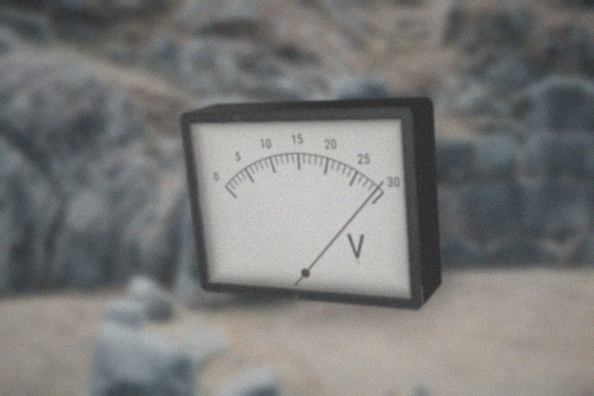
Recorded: 29
